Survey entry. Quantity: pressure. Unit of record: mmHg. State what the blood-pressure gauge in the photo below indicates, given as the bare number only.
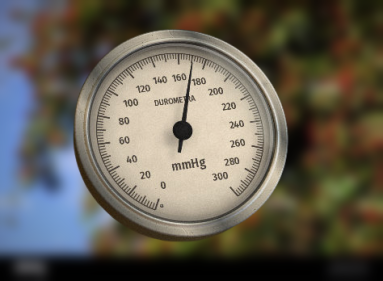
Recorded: 170
